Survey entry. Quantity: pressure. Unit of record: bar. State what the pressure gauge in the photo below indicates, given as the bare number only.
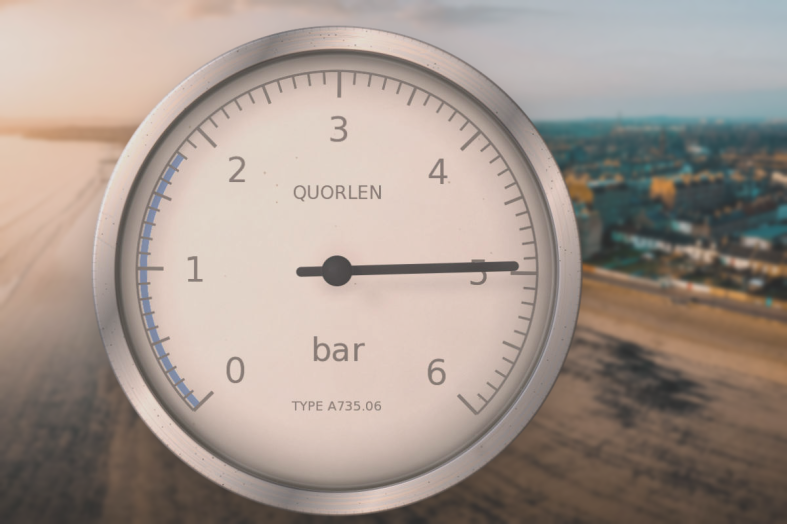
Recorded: 4.95
